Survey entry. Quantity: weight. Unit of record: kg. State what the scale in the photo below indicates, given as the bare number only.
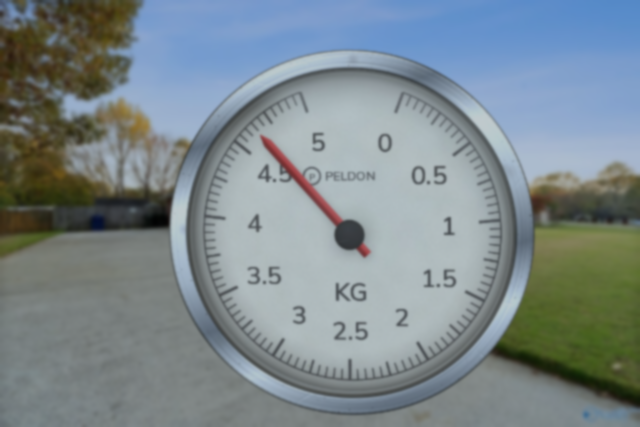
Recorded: 4.65
